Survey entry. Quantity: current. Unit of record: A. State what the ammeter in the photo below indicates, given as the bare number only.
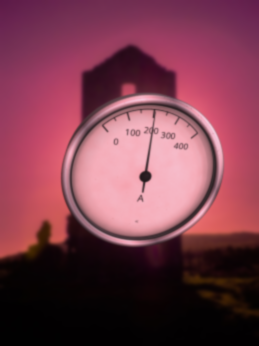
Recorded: 200
